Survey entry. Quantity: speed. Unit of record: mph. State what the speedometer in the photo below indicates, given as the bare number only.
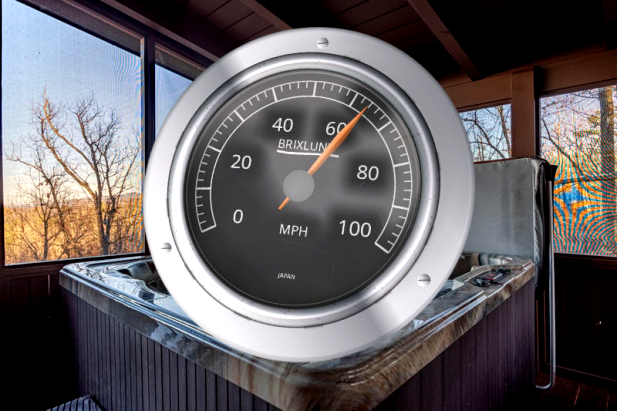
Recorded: 64
